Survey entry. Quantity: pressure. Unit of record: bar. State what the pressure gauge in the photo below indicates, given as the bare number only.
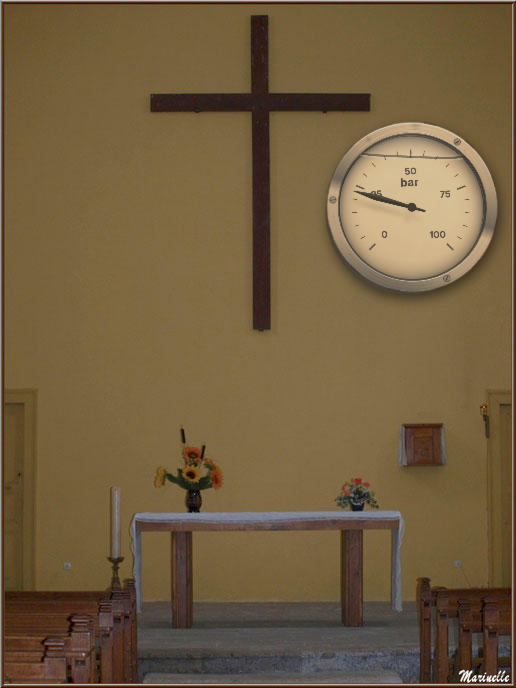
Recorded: 22.5
